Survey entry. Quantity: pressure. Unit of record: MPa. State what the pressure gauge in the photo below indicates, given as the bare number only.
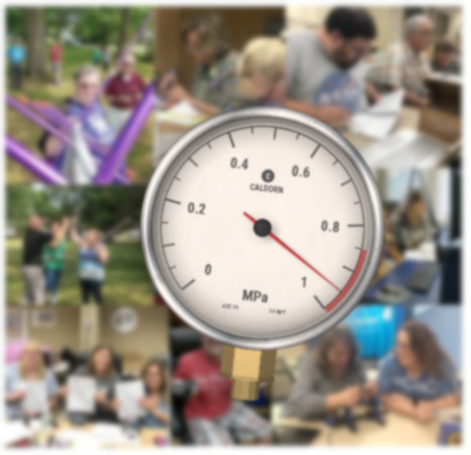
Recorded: 0.95
